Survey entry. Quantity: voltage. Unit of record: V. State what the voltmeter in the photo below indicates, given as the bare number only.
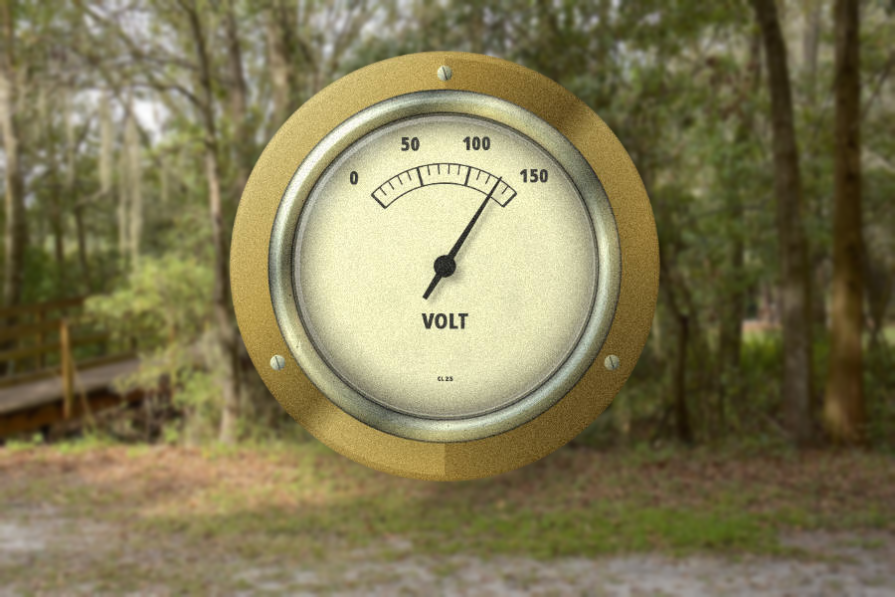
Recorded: 130
